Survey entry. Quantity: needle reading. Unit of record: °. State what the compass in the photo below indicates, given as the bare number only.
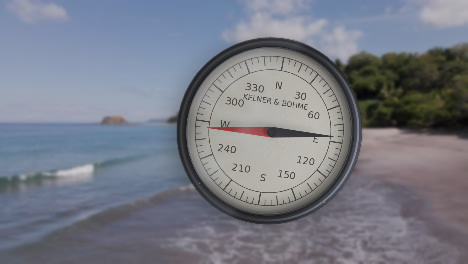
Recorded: 265
